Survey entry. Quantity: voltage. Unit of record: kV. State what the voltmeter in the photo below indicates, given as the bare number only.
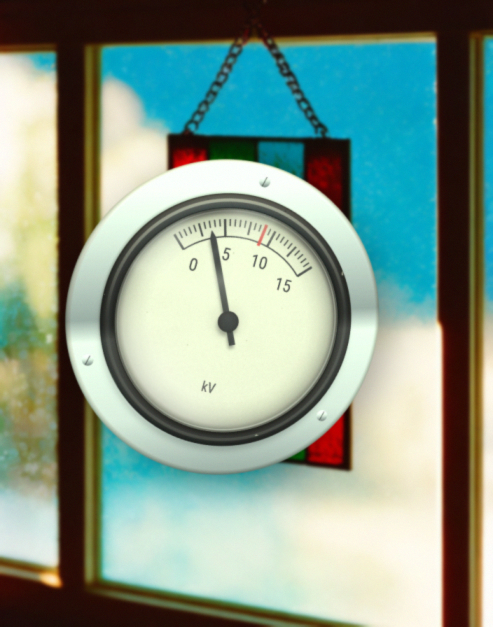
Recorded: 3.5
